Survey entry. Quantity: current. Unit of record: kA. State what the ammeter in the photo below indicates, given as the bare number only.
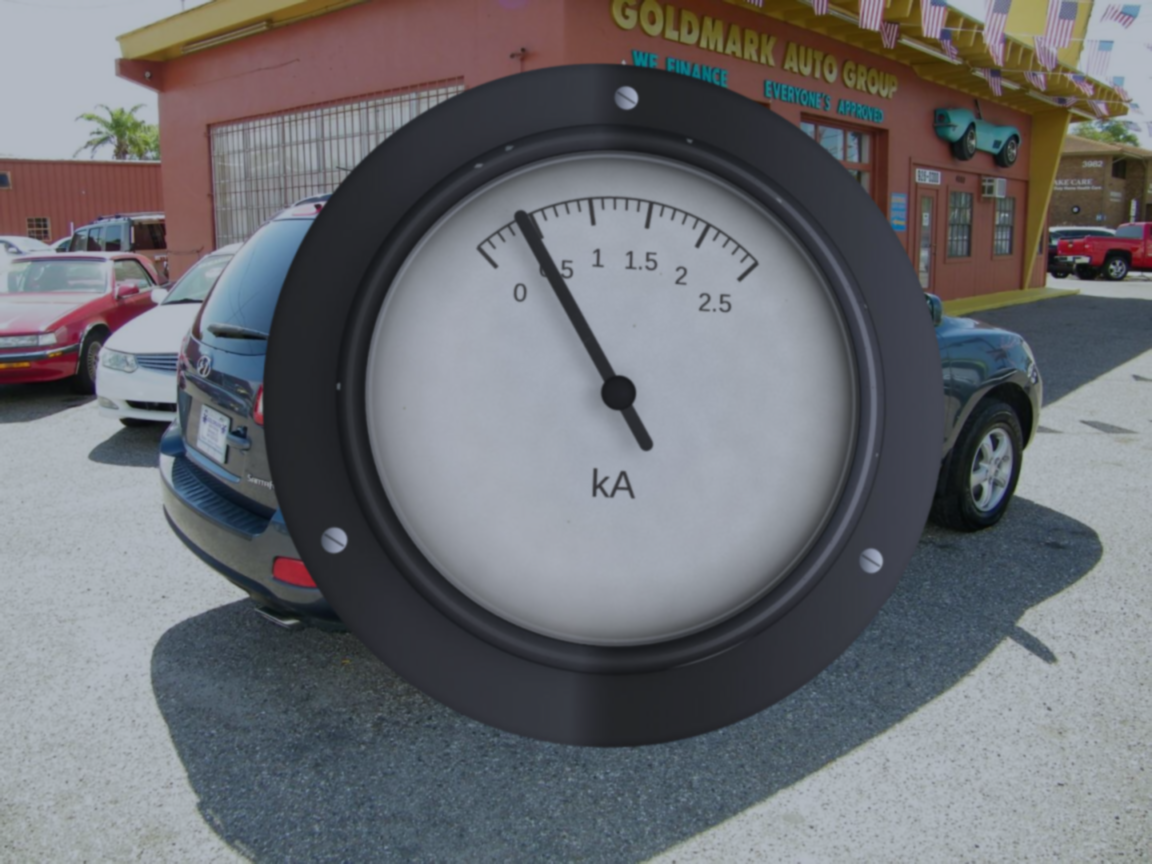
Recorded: 0.4
